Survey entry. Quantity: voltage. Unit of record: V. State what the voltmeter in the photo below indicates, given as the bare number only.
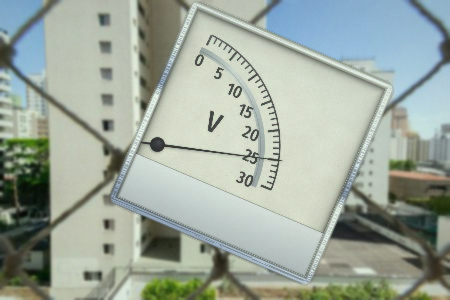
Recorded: 25
